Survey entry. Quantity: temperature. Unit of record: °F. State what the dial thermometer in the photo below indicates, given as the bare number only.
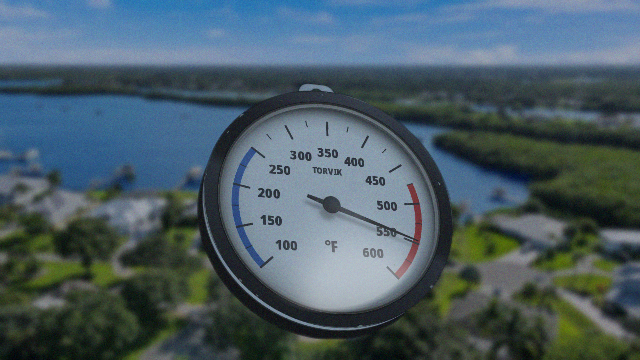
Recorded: 550
